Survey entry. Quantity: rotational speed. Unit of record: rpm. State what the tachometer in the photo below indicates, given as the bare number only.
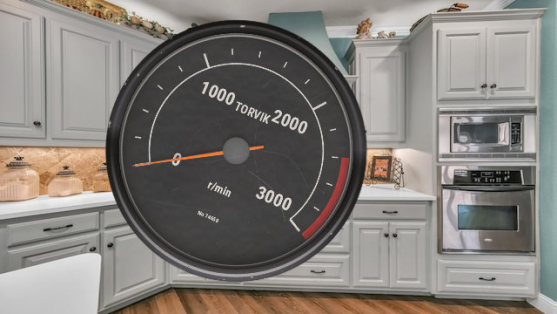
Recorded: 0
